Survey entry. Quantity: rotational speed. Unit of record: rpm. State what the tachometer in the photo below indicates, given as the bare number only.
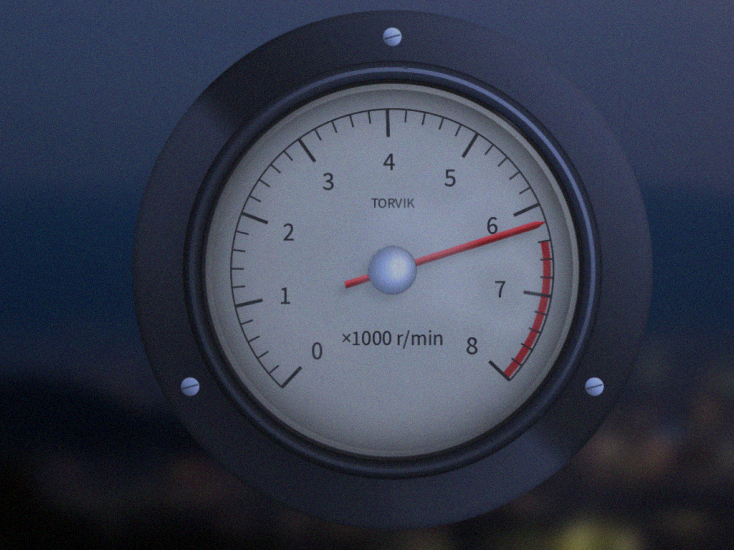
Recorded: 6200
